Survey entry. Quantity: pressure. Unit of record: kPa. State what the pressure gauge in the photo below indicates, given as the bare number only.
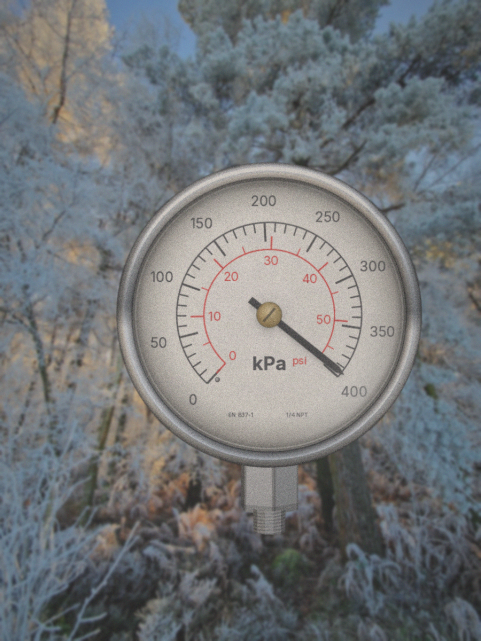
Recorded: 395
